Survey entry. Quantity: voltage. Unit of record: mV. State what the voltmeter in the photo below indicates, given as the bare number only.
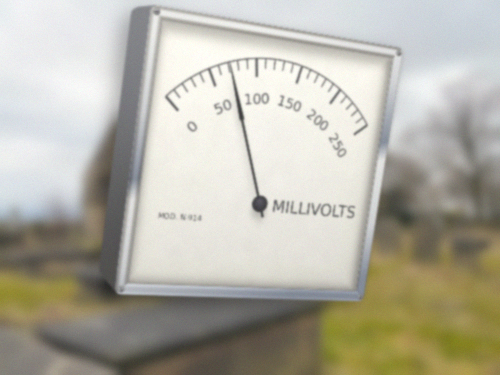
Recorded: 70
